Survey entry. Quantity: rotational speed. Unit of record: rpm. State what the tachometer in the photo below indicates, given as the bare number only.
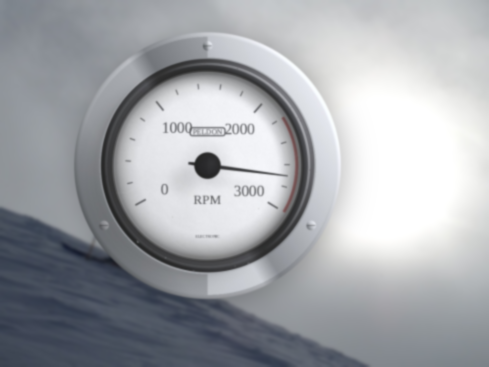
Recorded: 2700
